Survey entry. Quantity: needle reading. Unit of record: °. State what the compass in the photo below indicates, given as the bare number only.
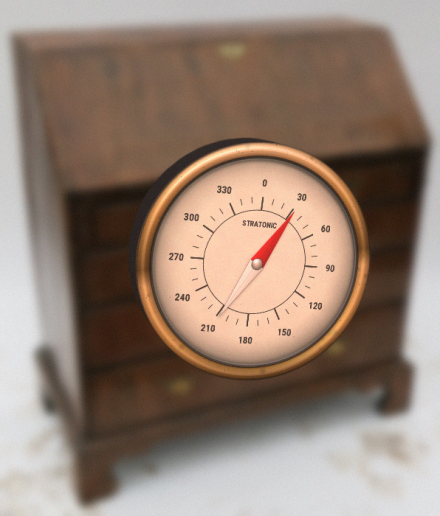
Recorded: 30
